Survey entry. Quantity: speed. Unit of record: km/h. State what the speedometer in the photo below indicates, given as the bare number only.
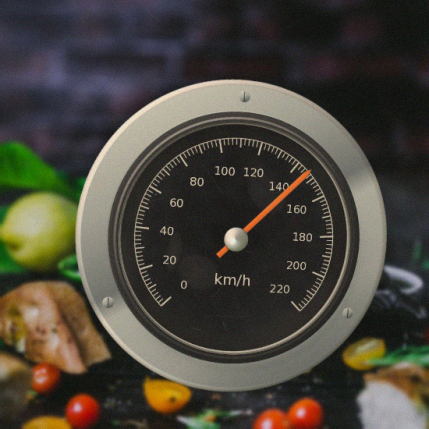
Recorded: 146
